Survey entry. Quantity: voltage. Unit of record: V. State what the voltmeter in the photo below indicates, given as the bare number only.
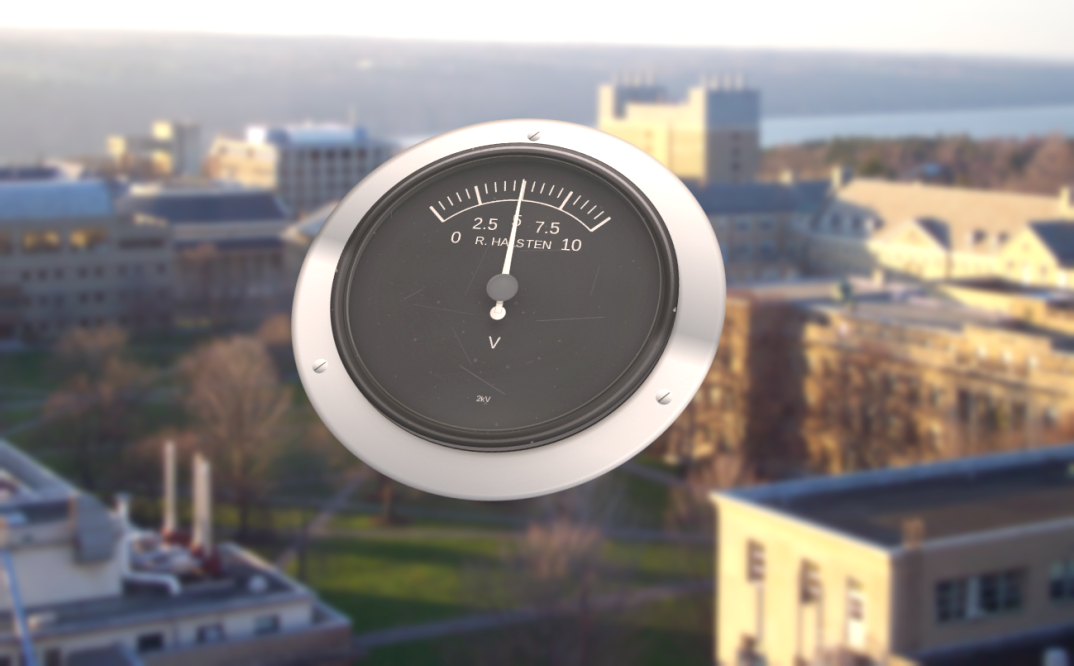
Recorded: 5
